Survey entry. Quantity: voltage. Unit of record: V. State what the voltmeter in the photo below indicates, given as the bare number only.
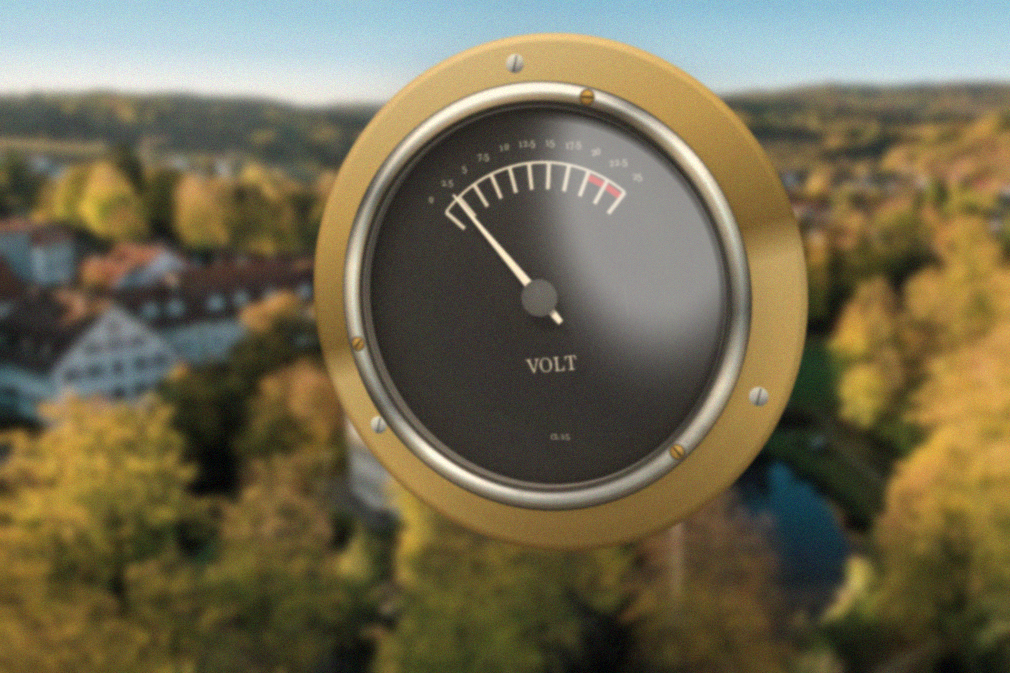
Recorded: 2.5
